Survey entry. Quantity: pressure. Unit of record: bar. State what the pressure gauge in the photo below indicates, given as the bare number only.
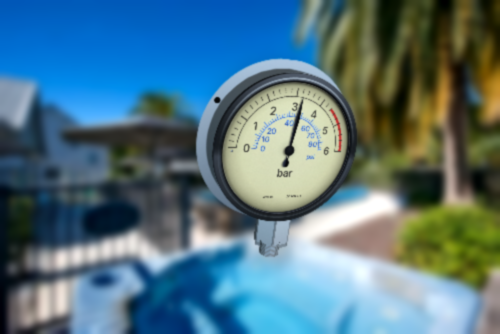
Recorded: 3.2
